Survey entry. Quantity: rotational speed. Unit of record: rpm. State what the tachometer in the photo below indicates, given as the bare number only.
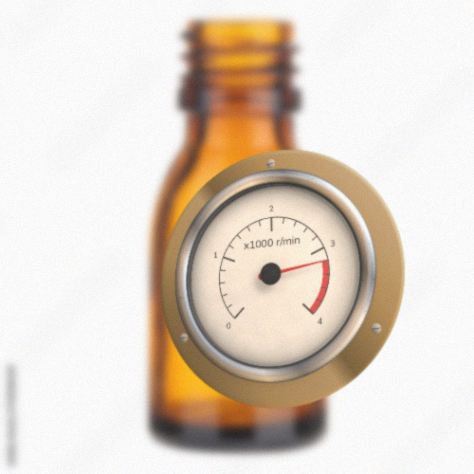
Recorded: 3200
